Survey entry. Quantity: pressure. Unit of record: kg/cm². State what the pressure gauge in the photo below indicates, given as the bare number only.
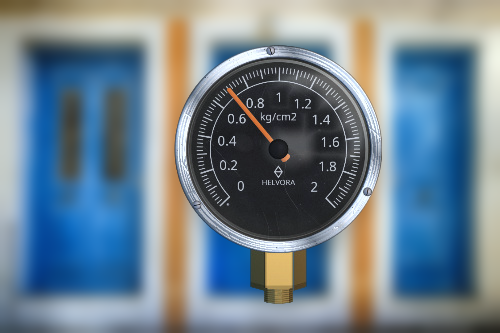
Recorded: 0.7
